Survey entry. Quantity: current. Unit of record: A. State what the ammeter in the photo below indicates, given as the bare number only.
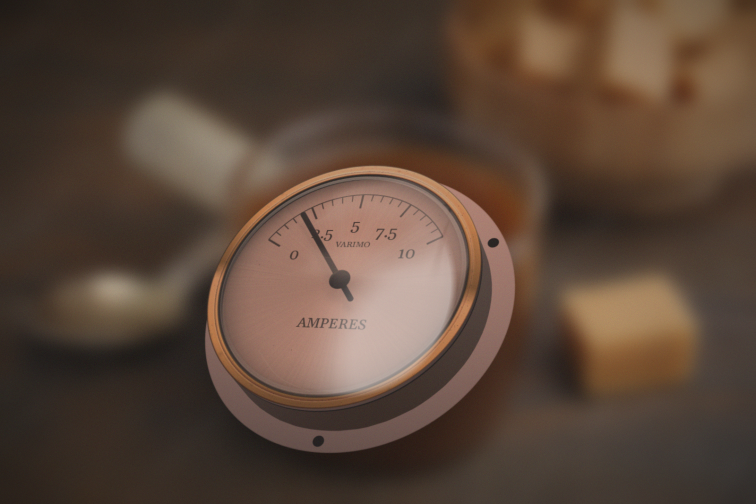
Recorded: 2
